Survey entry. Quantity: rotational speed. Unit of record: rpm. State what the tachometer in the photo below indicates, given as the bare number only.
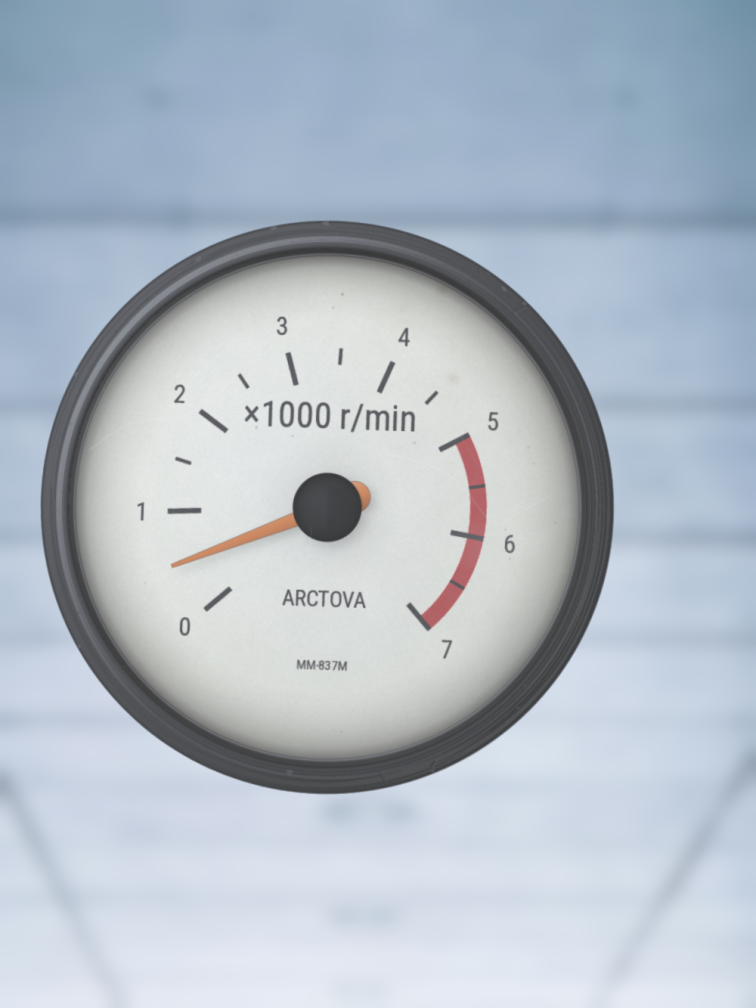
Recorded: 500
